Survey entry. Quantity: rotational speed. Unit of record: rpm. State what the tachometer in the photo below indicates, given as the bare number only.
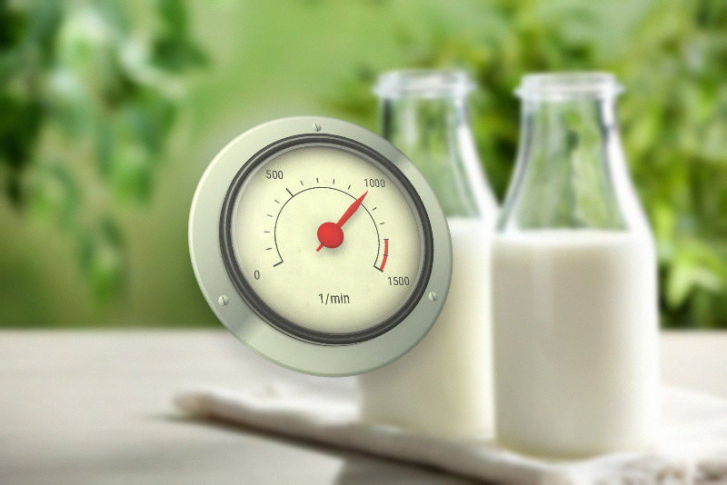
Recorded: 1000
